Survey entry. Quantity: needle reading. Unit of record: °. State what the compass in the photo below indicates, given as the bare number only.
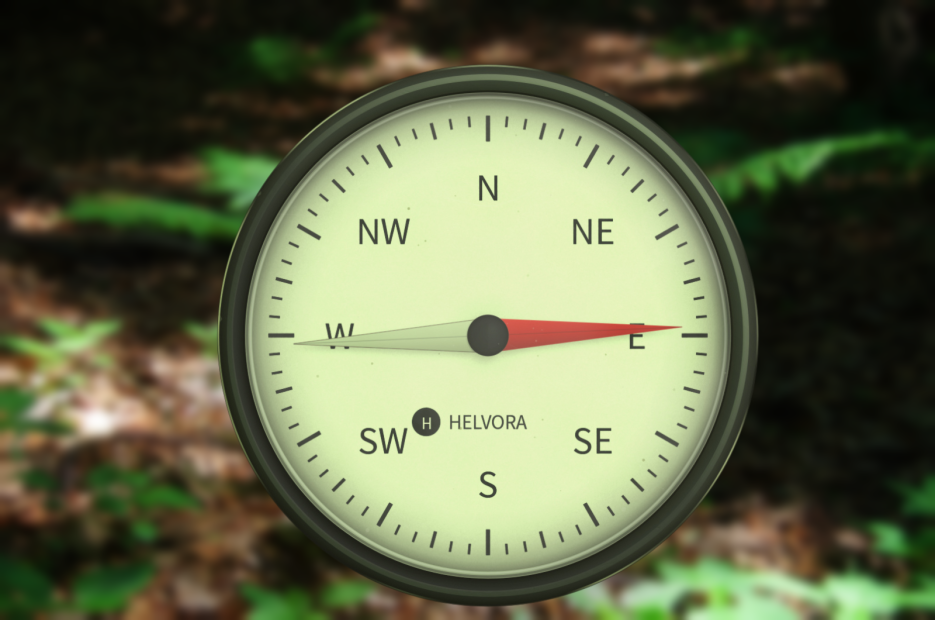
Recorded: 87.5
